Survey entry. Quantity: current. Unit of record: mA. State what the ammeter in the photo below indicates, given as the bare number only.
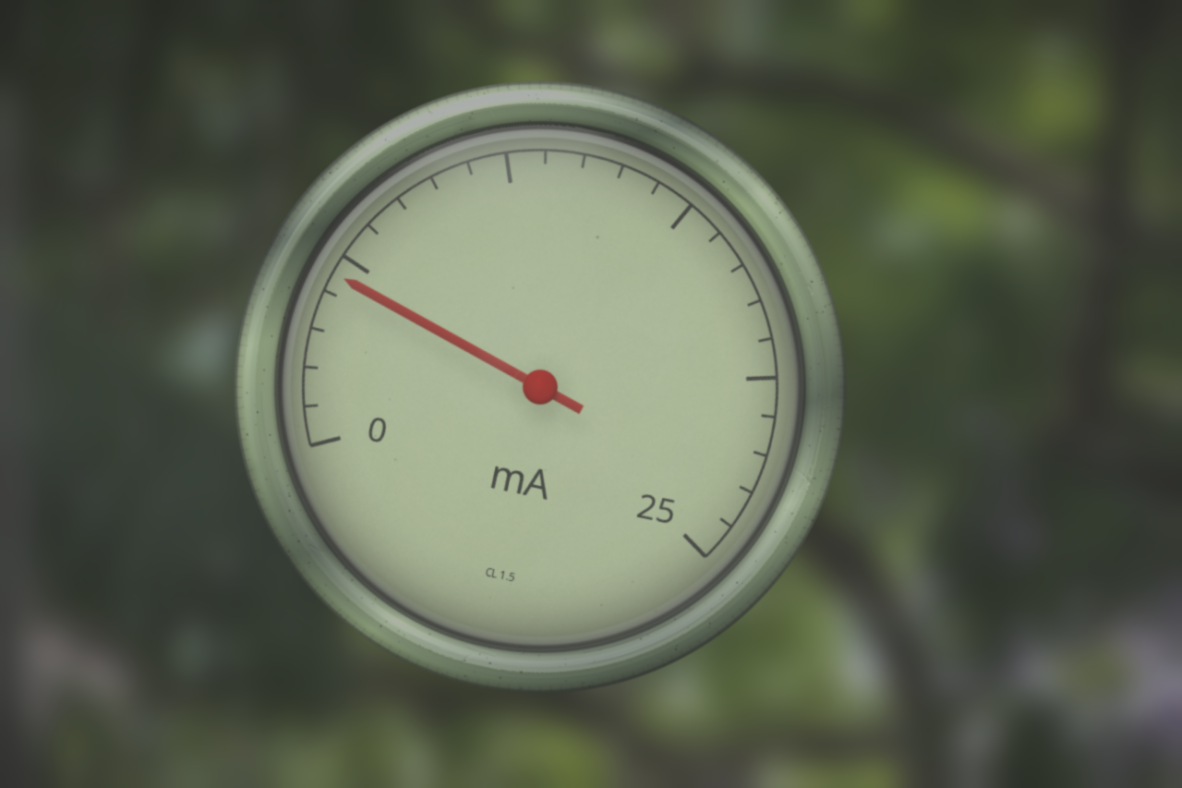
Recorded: 4.5
